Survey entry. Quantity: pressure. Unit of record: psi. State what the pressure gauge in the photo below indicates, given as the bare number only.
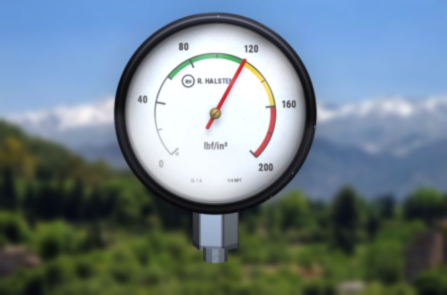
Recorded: 120
